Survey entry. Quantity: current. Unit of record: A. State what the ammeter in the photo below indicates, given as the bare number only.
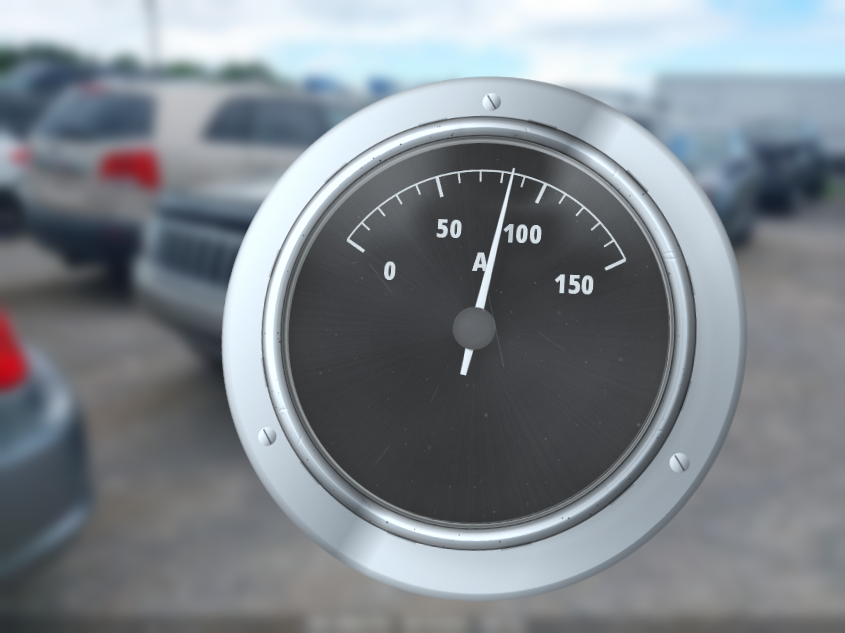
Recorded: 85
